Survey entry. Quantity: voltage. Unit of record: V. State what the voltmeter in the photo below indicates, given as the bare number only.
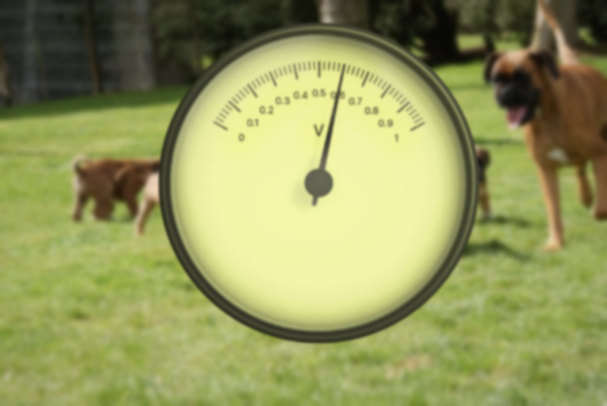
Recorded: 0.6
